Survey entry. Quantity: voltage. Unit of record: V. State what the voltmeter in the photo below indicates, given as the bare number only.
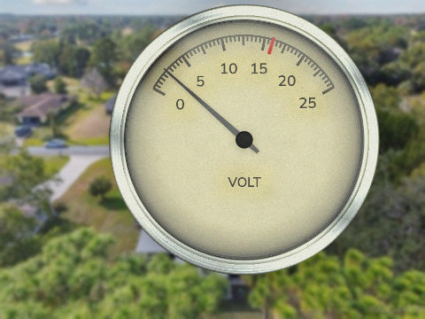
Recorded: 2.5
